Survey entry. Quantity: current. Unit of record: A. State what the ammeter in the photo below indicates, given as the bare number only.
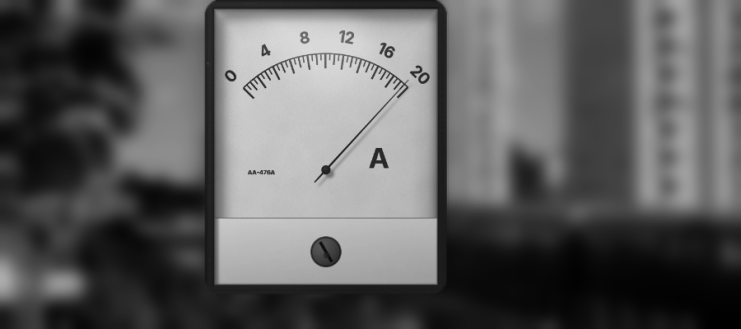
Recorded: 19.5
